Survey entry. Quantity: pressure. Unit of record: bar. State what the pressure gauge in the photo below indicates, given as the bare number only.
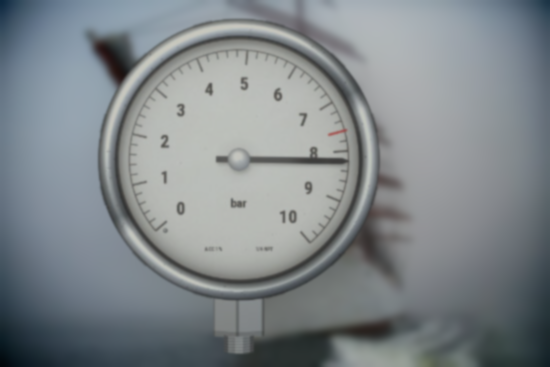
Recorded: 8.2
